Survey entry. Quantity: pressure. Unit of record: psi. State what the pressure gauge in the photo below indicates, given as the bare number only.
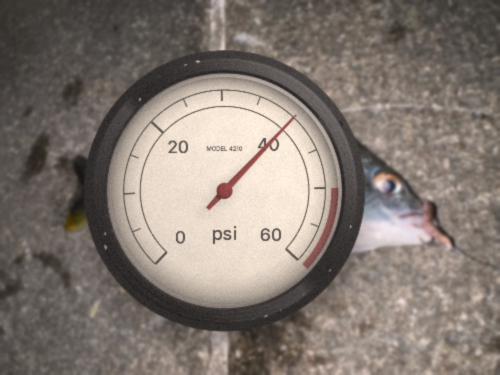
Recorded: 40
